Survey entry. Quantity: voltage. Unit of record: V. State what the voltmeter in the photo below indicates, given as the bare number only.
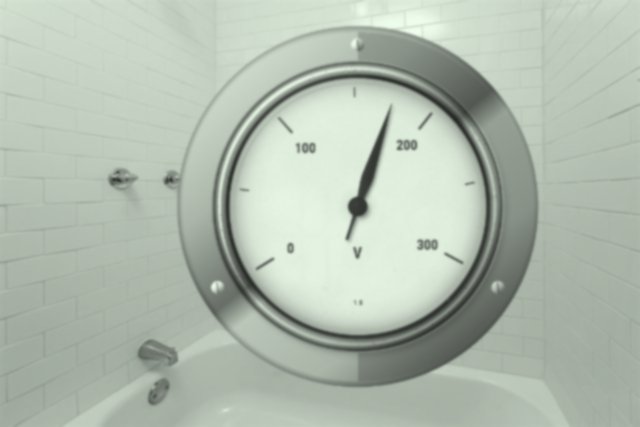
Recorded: 175
